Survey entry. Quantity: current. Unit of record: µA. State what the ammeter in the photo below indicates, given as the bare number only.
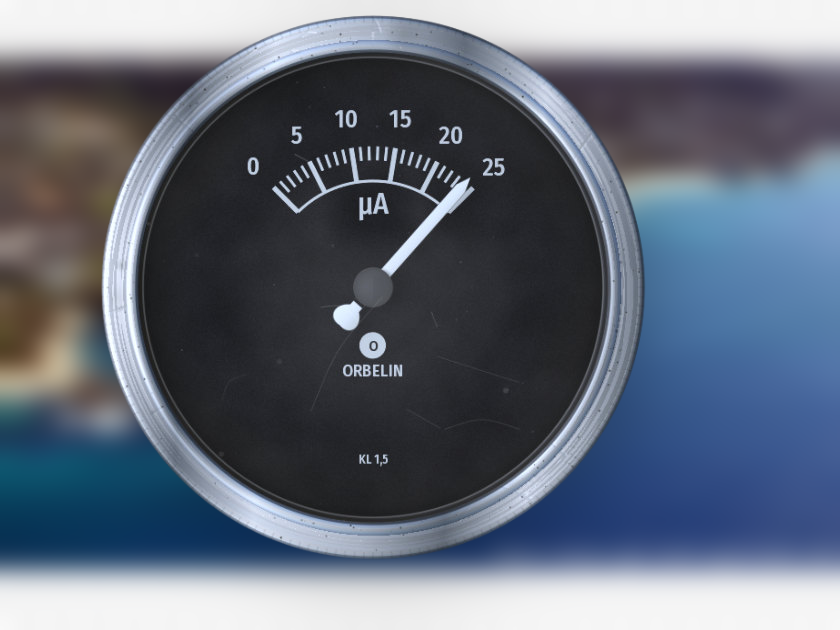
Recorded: 24
